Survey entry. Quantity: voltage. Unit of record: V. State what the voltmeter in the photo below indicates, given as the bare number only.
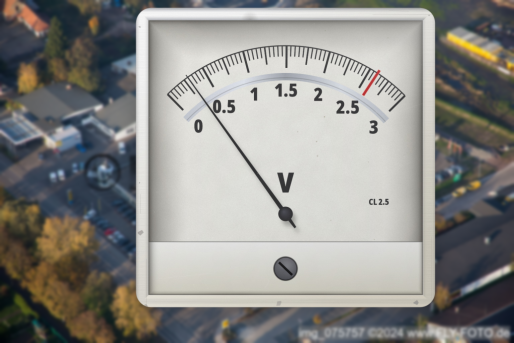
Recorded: 0.3
